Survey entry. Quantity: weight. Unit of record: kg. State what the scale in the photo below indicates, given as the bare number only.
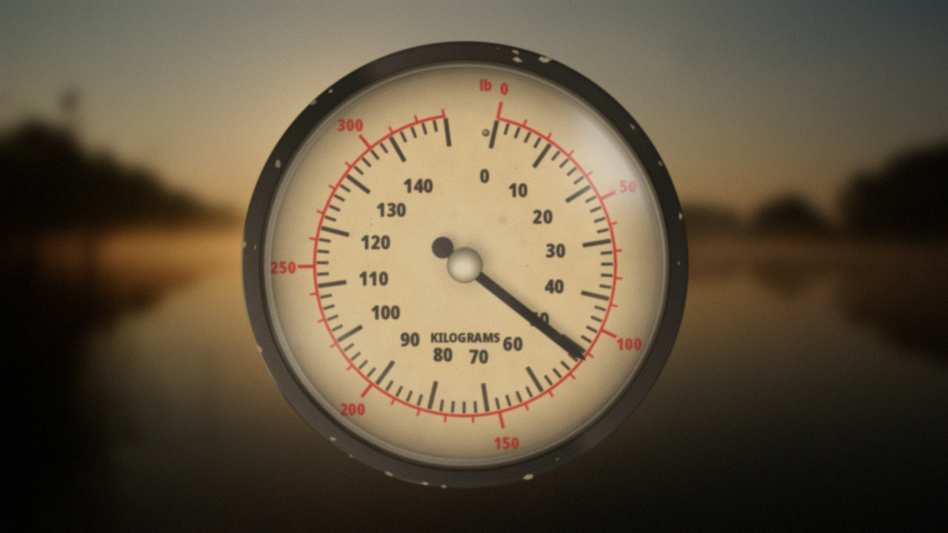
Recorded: 51
